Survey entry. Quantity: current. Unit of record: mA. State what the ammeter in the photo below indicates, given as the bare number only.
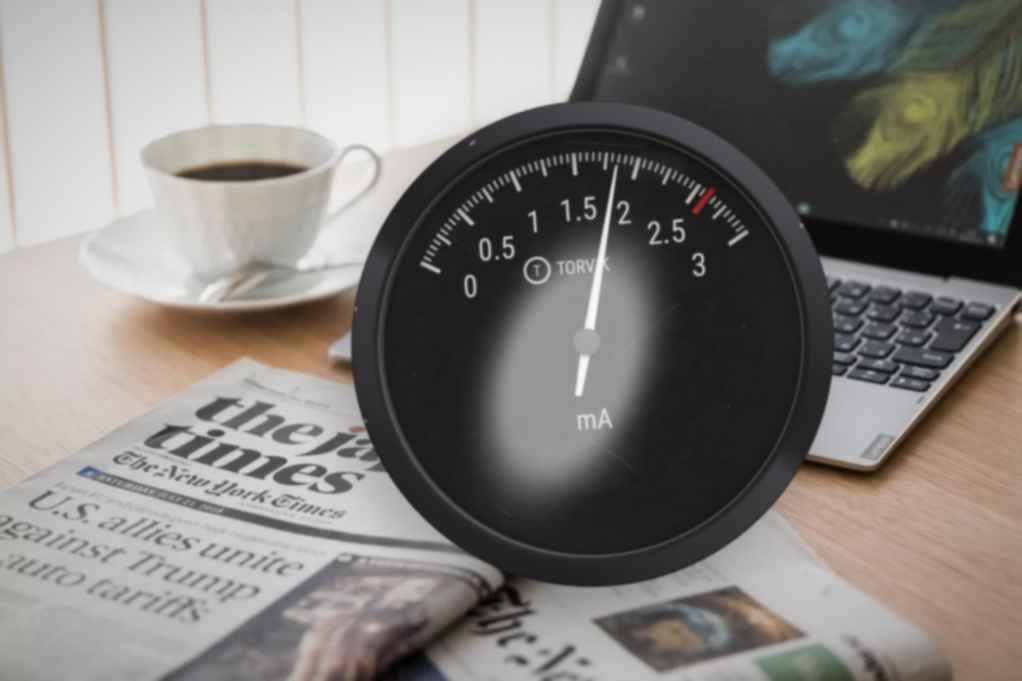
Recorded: 1.85
